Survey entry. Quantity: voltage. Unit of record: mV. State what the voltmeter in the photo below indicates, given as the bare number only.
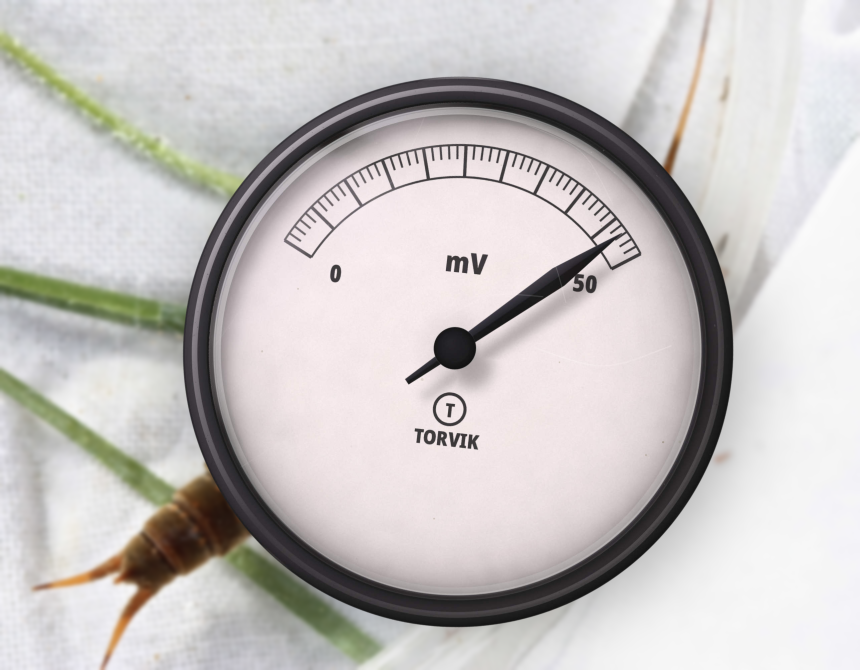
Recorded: 47
